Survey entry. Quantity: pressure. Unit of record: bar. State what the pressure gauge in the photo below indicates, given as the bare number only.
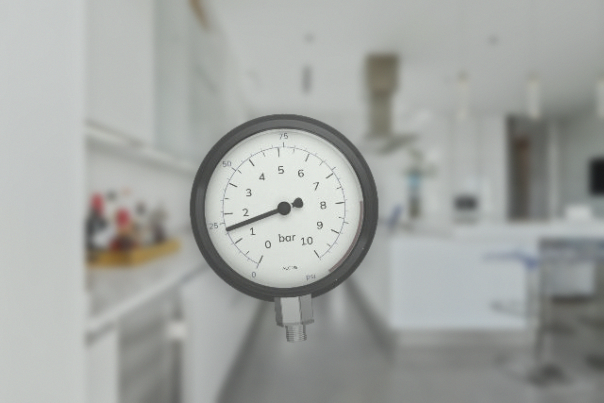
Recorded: 1.5
